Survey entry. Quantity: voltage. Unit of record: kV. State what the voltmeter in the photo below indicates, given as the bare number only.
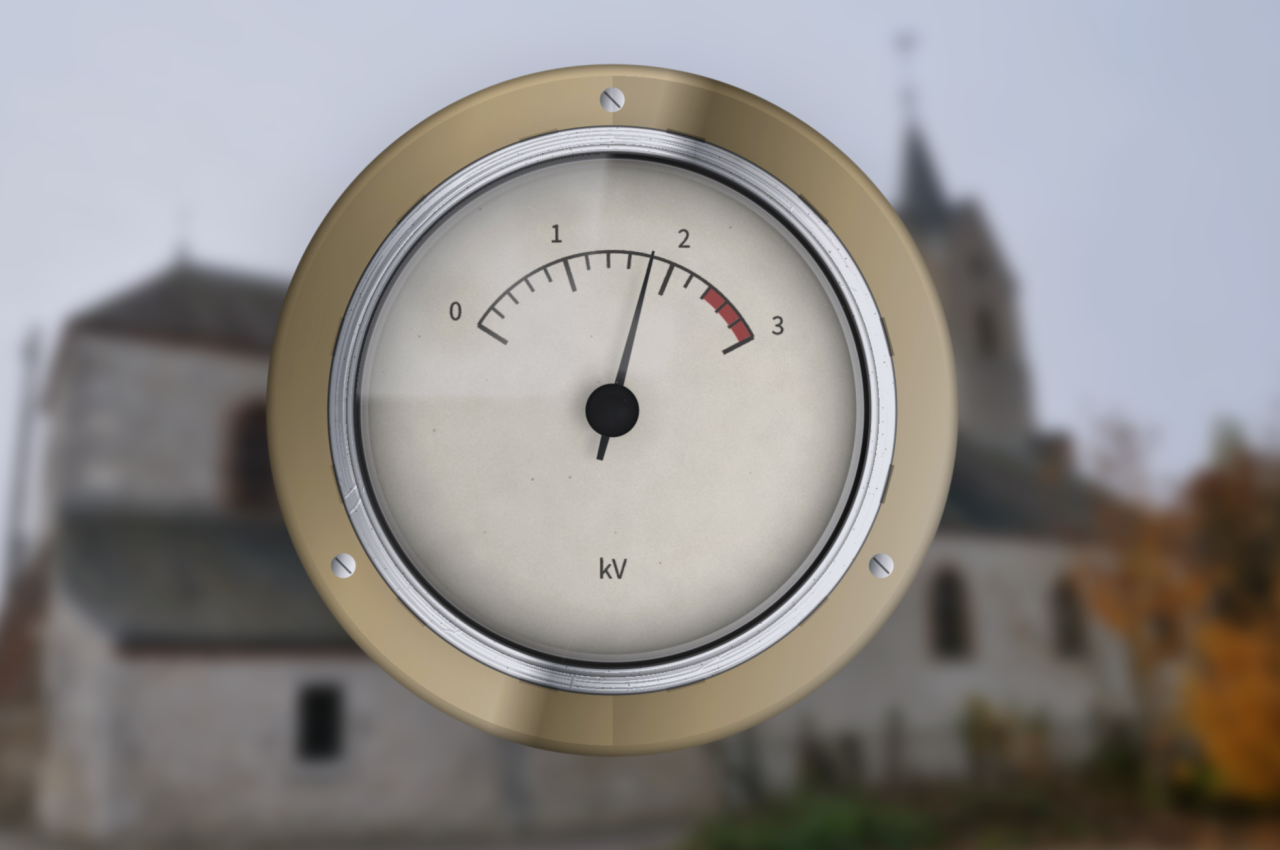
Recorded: 1.8
